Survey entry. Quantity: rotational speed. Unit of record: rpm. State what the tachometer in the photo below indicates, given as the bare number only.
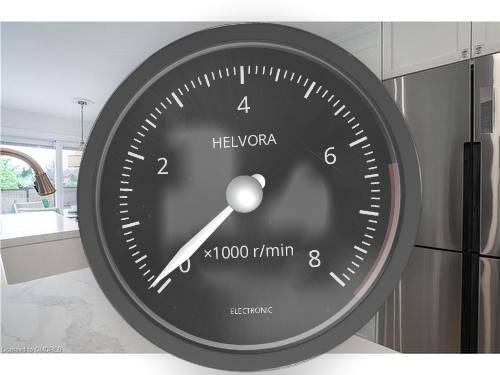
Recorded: 100
